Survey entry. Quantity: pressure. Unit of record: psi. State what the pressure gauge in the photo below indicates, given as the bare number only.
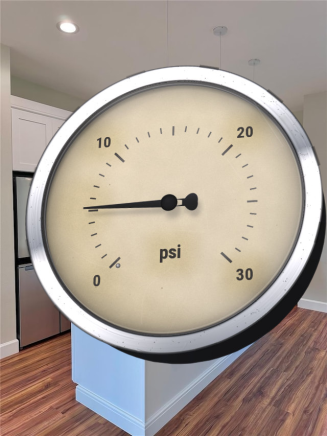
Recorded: 5
